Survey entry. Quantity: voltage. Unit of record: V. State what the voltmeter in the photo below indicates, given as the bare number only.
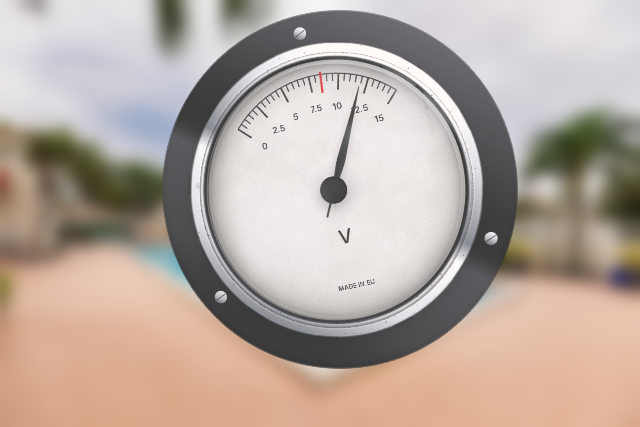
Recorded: 12
